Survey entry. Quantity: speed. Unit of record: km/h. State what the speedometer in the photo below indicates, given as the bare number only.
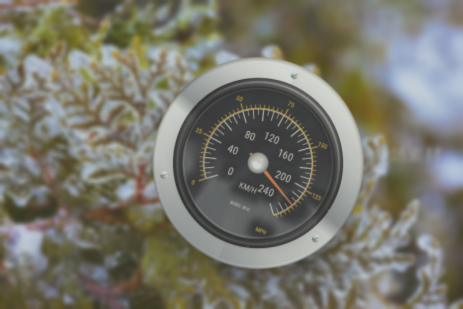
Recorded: 220
